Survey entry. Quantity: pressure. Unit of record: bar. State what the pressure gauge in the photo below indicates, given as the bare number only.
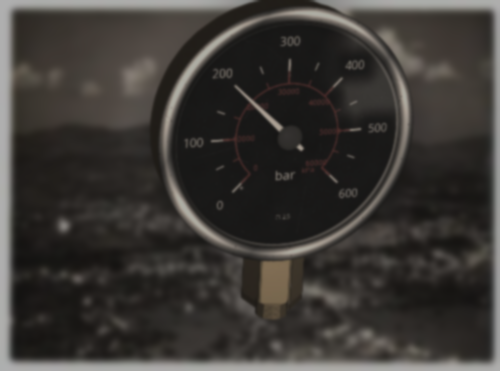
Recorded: 200
